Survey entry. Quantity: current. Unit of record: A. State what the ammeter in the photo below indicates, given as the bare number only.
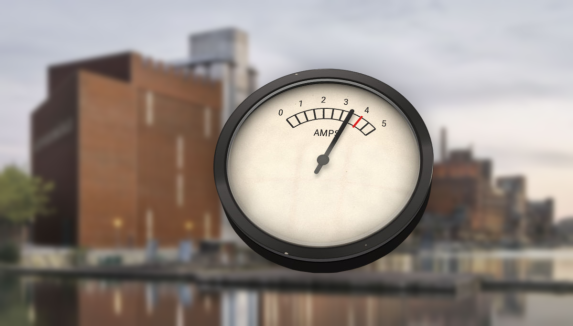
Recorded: 3.5
